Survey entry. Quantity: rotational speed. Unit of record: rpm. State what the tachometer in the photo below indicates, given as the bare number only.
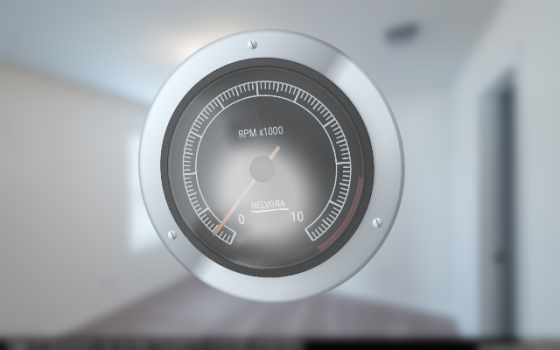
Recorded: 400
